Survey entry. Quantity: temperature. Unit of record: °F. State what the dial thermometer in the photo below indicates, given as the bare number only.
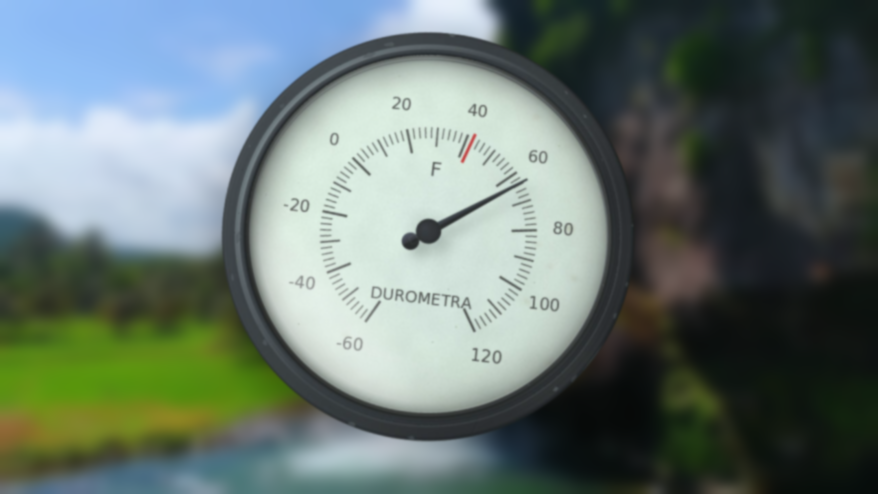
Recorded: 64
